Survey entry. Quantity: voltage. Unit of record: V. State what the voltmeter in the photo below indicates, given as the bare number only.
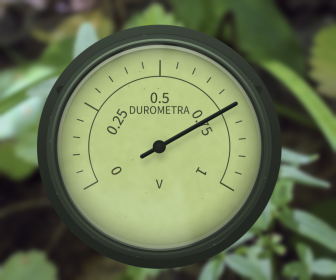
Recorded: 0.75
